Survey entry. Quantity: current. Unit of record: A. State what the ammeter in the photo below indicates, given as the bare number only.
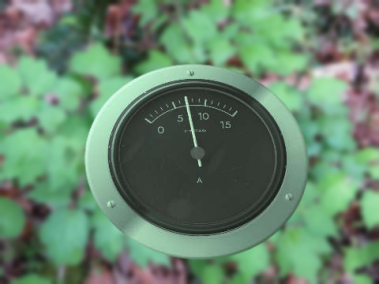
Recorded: 7
